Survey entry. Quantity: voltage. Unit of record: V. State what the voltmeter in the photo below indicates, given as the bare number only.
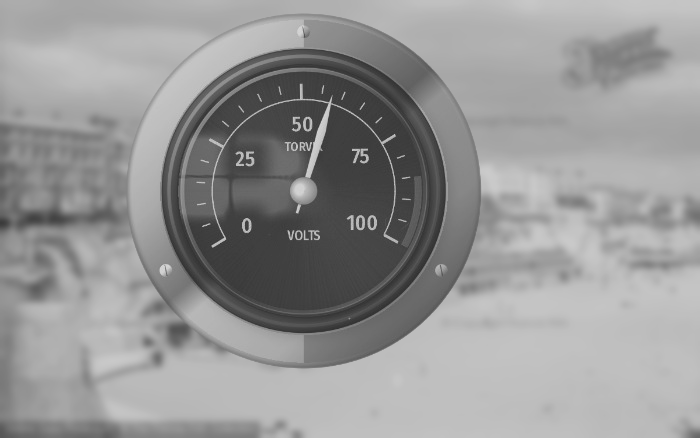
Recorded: 57.5
